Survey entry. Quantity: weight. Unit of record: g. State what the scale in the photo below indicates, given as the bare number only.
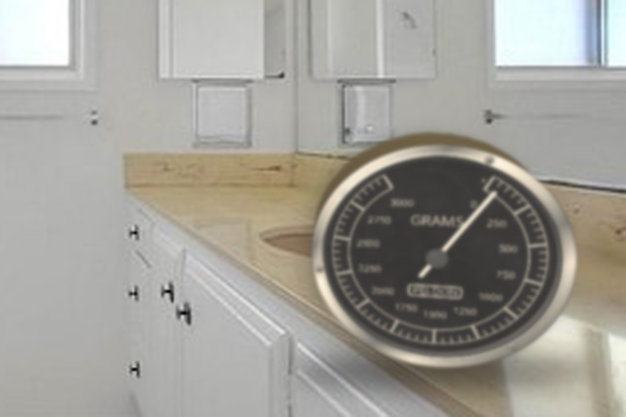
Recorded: 50
